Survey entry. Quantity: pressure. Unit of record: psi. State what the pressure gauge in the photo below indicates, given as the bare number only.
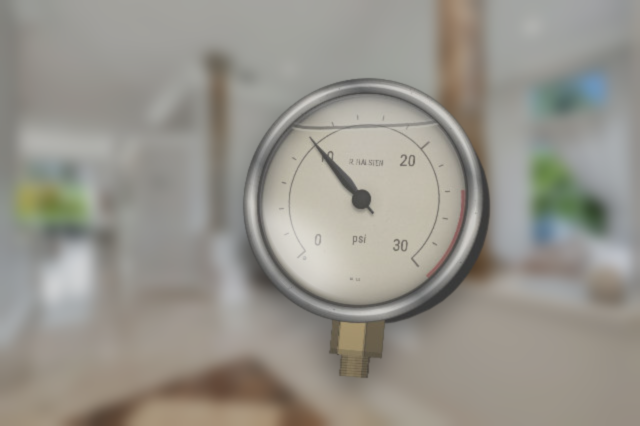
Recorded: 10
